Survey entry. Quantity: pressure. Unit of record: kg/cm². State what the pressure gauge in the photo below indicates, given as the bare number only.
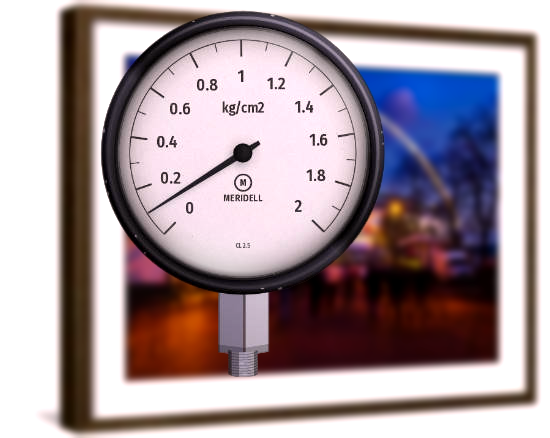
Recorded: 0.1
